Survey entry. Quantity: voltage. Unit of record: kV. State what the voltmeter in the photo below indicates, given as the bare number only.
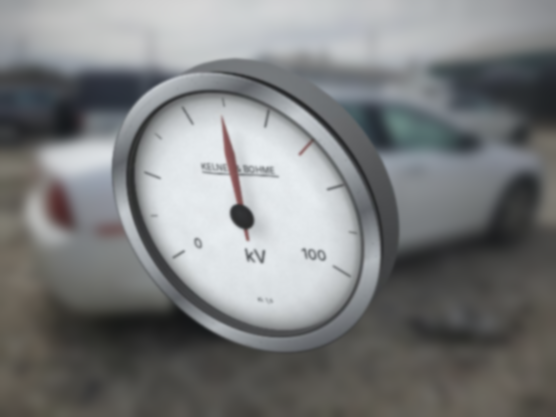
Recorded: 50
